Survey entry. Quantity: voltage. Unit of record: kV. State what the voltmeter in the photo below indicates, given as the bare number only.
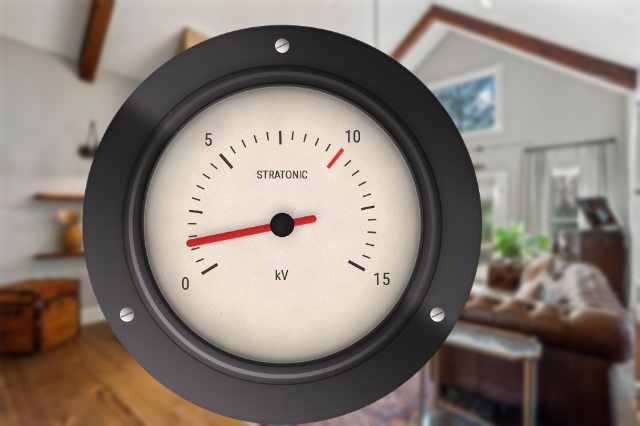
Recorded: 1.25
